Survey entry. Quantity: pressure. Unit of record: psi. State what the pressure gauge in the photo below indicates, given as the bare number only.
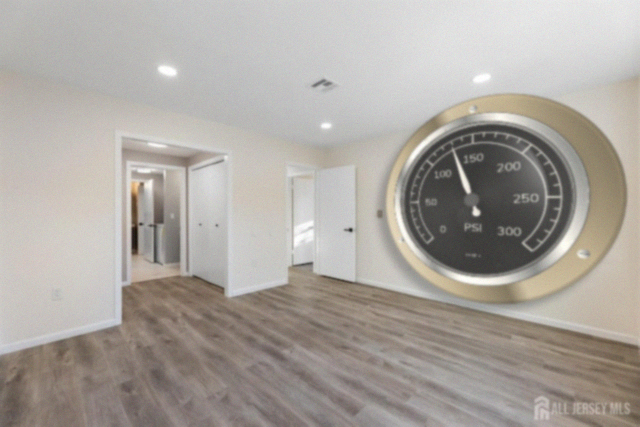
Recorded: 130
